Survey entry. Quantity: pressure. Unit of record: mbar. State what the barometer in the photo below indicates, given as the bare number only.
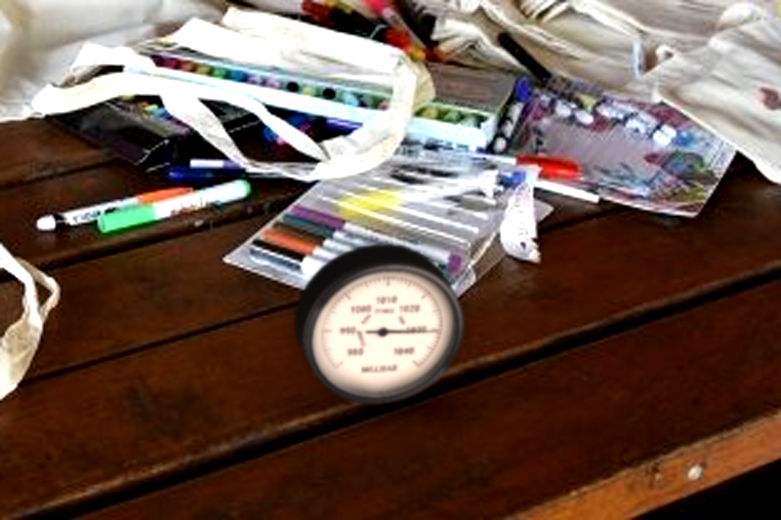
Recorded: 1030
